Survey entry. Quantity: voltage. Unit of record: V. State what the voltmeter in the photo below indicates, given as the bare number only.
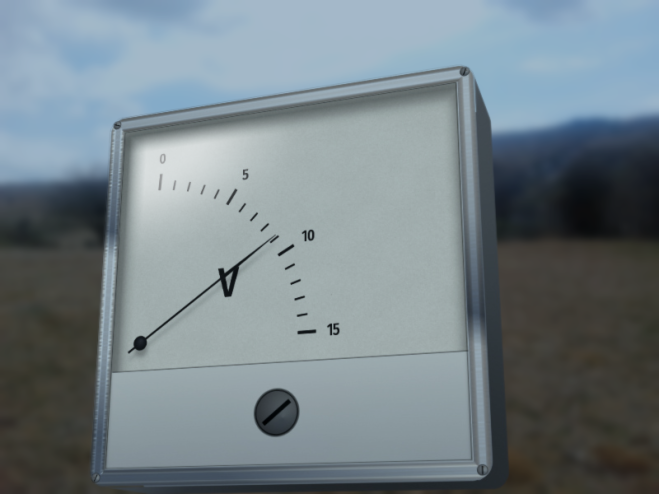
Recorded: 9
